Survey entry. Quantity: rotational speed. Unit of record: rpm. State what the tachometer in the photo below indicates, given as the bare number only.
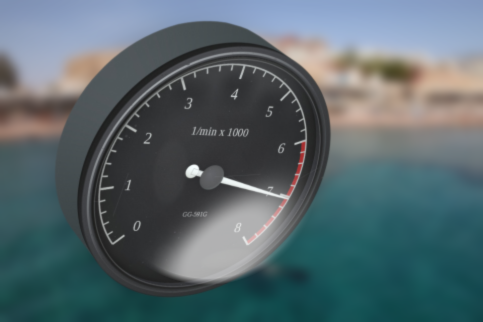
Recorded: 7000
